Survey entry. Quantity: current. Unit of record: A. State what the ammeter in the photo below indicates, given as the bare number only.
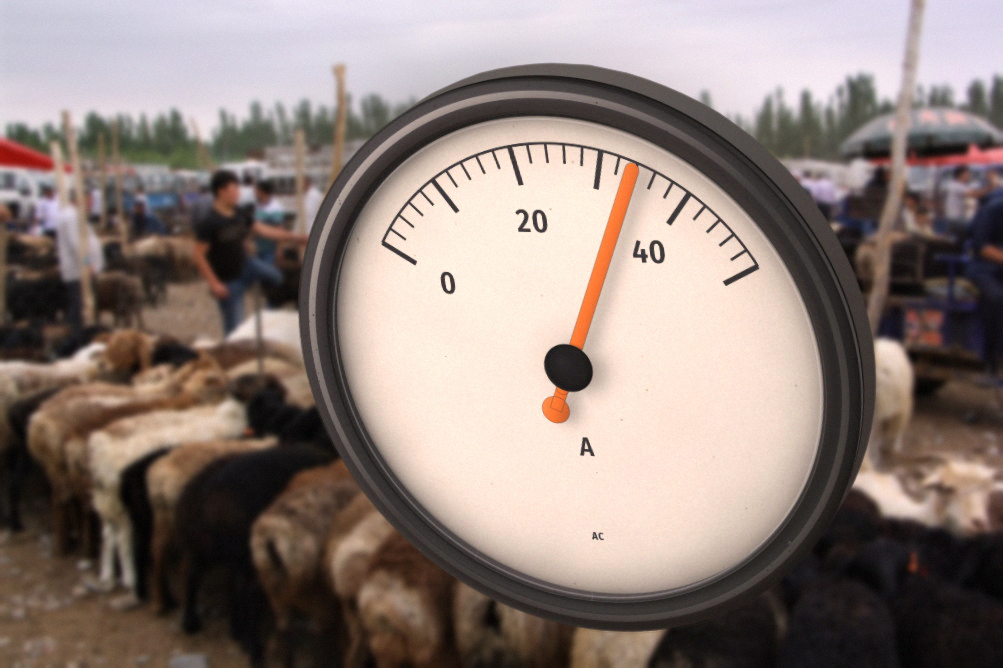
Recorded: 34
